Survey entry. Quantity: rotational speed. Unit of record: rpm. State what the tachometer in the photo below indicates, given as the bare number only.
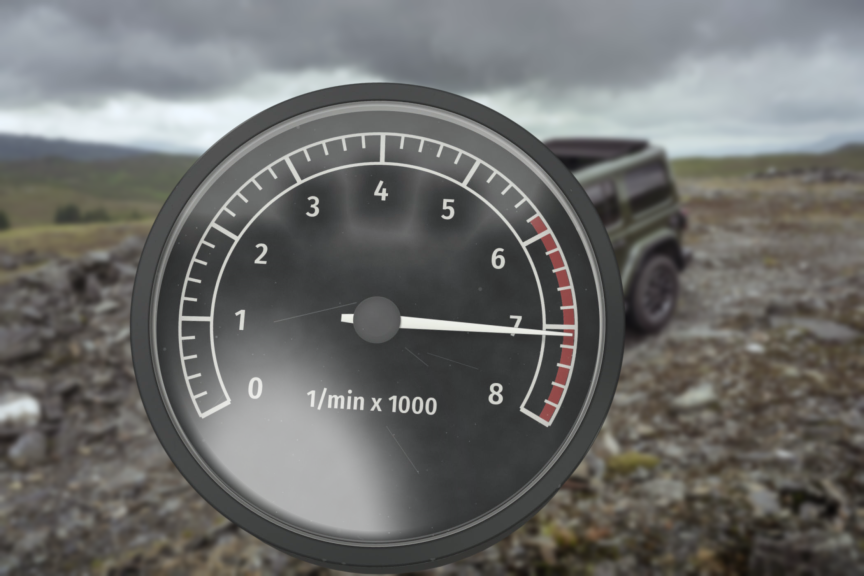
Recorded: 7100
